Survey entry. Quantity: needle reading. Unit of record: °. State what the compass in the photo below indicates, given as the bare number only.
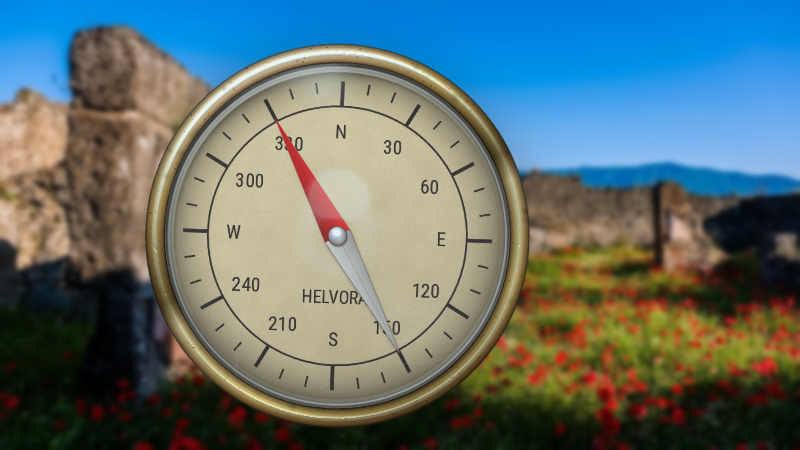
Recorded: 330
